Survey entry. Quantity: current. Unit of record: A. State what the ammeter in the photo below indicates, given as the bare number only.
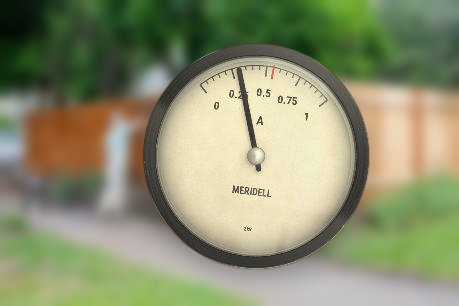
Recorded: 0.3
